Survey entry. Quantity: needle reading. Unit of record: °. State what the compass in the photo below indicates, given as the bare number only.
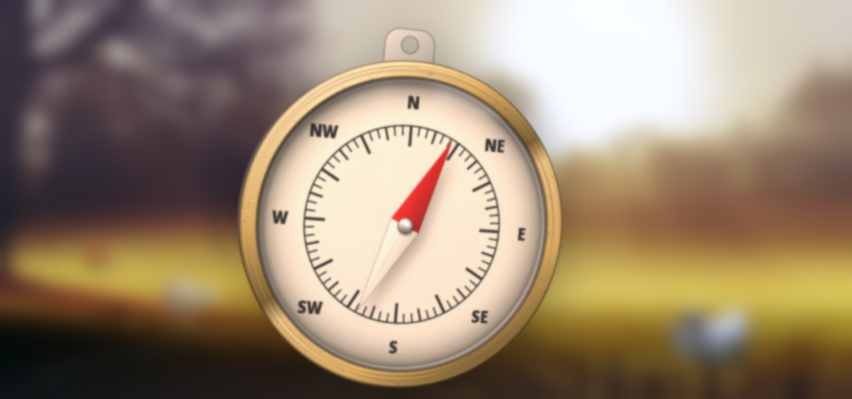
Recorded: 25
